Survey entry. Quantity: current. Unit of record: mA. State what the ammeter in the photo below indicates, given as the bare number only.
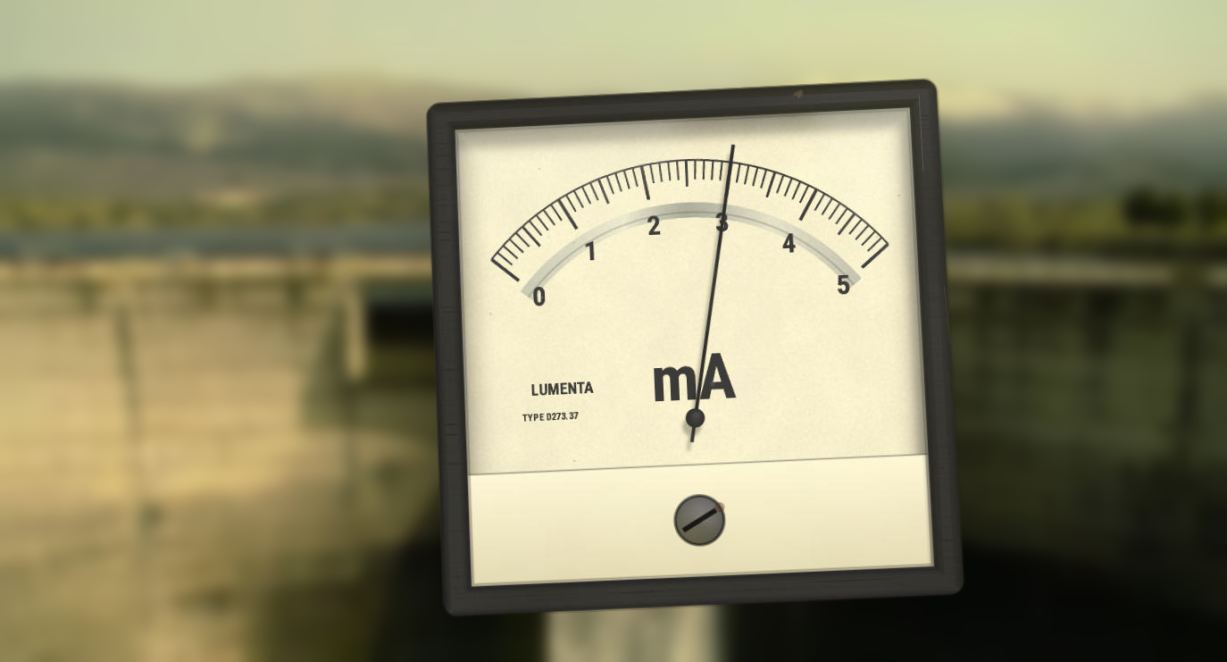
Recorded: 3
